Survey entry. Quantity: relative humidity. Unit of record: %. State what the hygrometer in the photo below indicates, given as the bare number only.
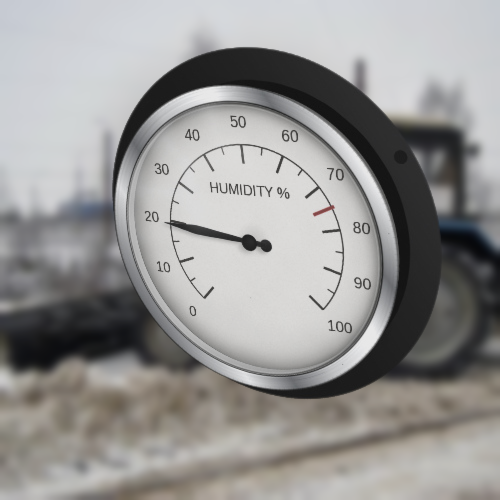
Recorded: 20
